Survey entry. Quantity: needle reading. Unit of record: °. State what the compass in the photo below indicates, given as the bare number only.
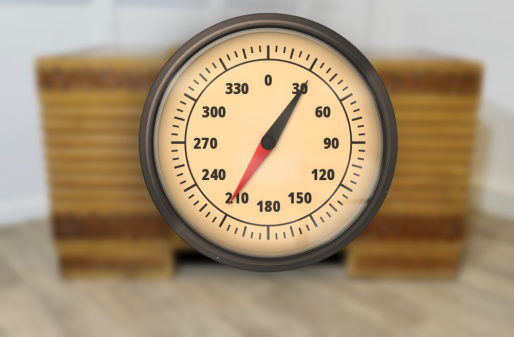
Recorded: 212.5
